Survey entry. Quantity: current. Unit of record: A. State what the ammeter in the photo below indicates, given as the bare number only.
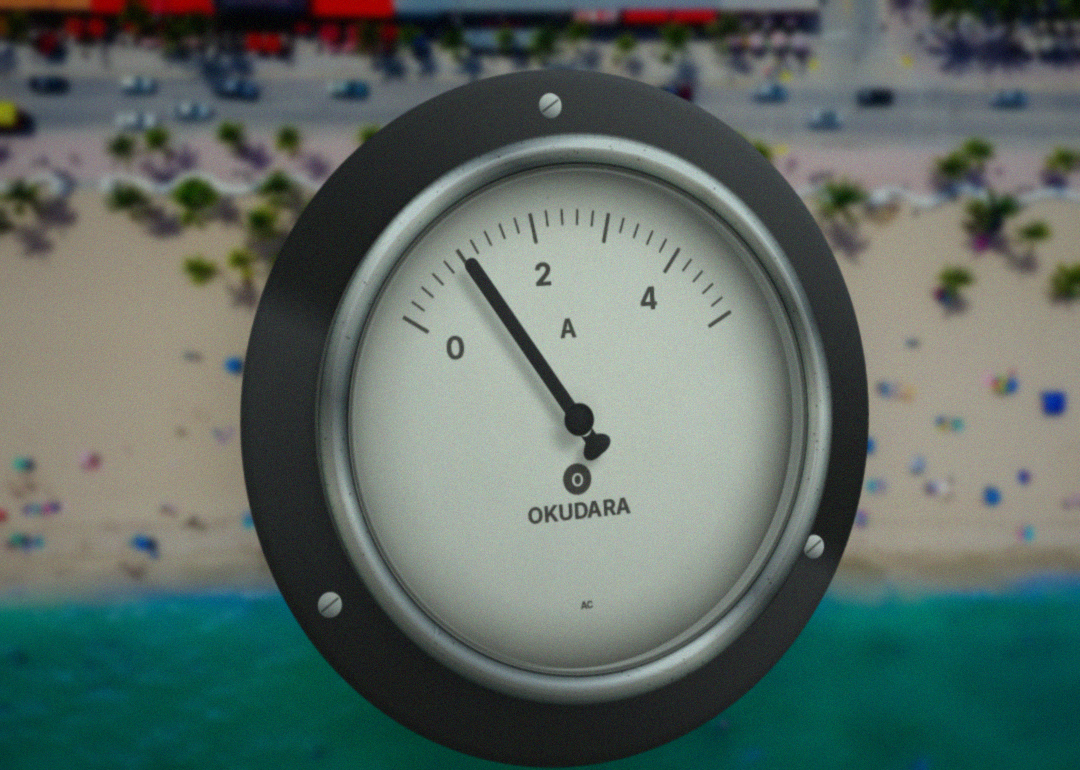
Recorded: 1
